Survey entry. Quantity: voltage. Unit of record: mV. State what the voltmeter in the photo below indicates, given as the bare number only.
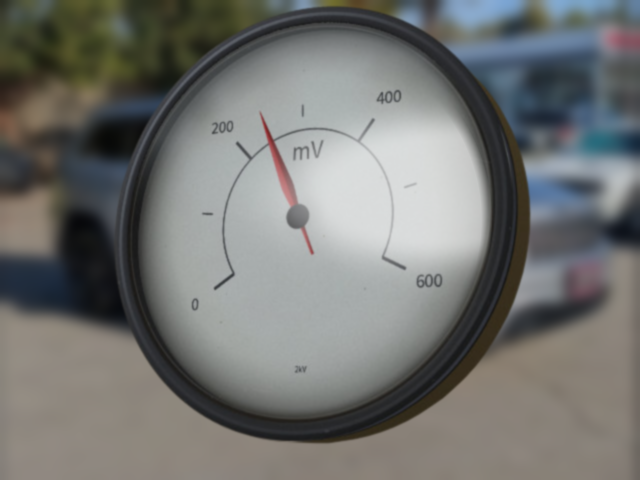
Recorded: 250
